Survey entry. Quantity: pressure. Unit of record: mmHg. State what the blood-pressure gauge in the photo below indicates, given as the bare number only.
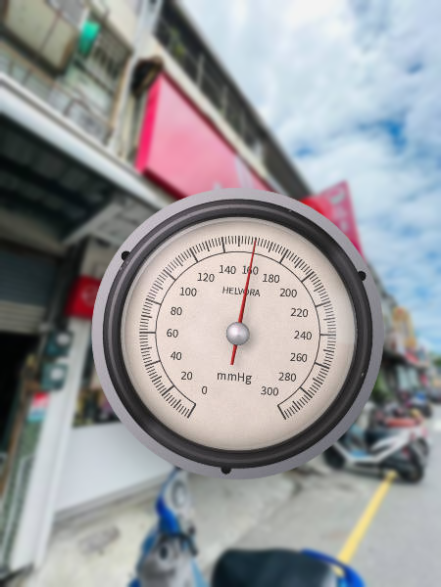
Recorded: 160
